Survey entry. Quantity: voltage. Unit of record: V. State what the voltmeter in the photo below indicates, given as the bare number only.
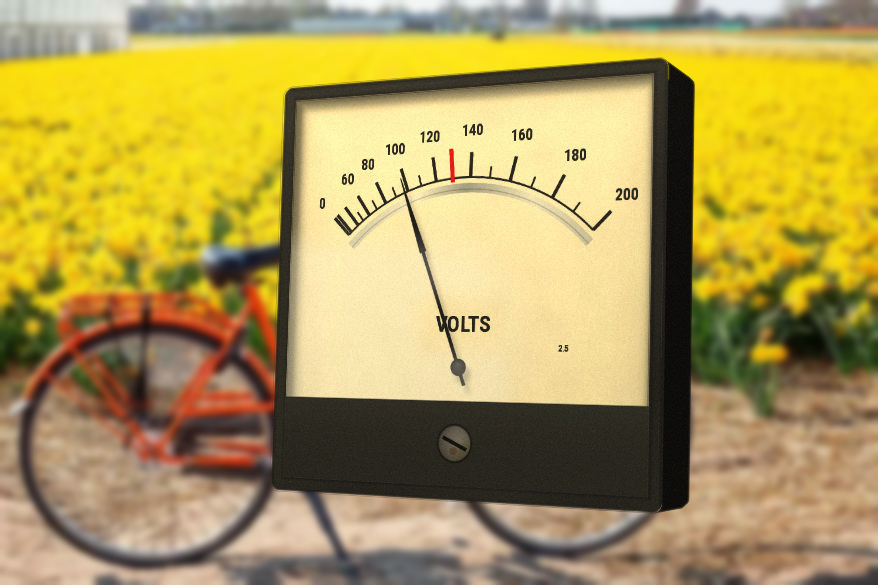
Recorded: 100
